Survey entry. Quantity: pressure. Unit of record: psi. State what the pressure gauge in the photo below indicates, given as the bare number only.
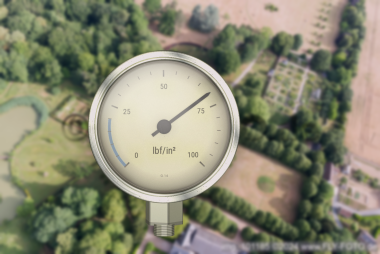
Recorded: 70
